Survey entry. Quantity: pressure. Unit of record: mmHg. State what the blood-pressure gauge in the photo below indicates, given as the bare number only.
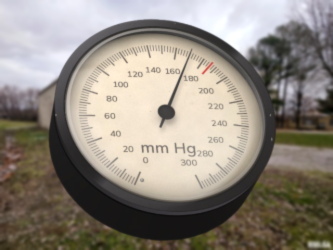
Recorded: 170
